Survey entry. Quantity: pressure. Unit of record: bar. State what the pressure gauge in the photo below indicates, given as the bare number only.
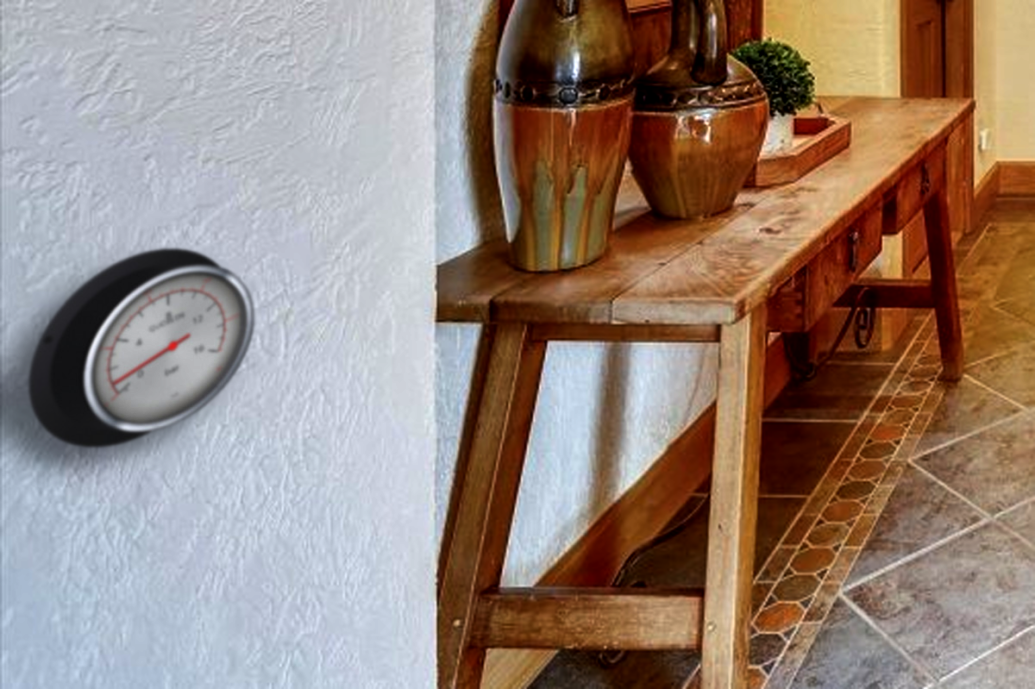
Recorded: 1
